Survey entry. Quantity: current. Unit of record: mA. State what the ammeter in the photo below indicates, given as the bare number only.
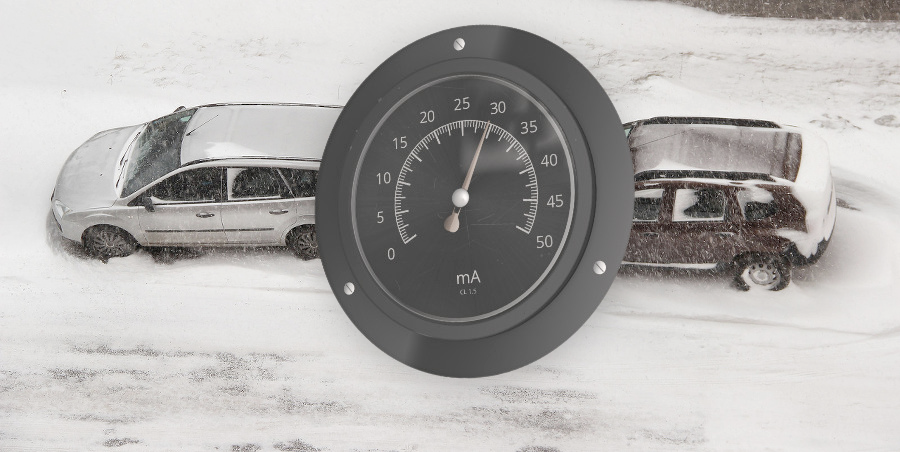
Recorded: 30
